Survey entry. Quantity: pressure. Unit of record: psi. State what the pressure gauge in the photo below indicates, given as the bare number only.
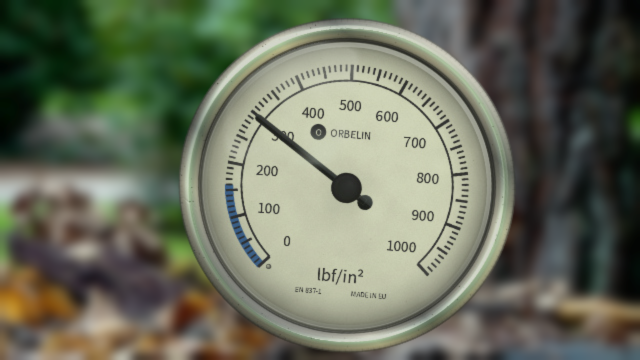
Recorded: 300
